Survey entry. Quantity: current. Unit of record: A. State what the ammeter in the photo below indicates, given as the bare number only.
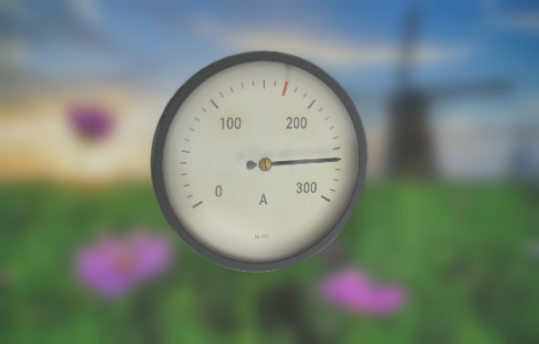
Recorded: 260
